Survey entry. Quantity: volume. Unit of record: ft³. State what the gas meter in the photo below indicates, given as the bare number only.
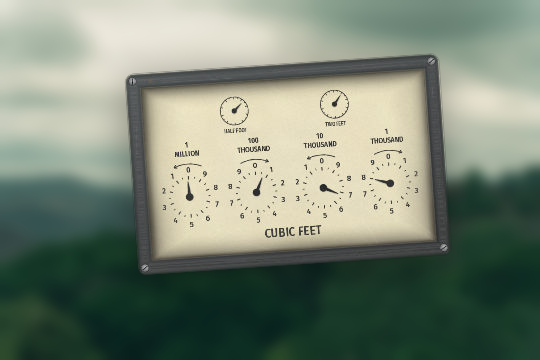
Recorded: 6800
